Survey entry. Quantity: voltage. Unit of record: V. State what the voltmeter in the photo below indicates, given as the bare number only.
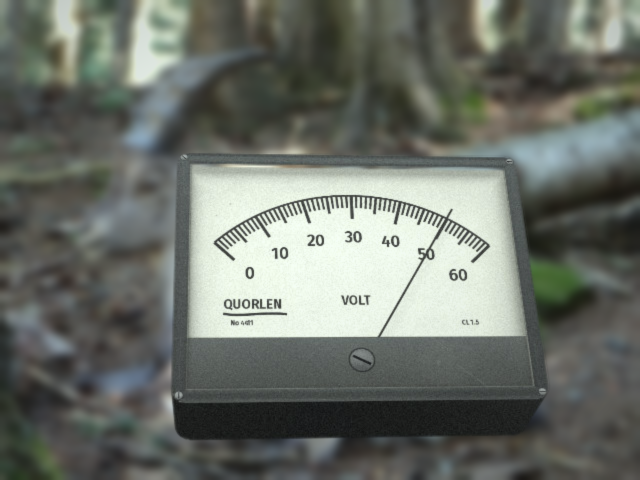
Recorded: 50
